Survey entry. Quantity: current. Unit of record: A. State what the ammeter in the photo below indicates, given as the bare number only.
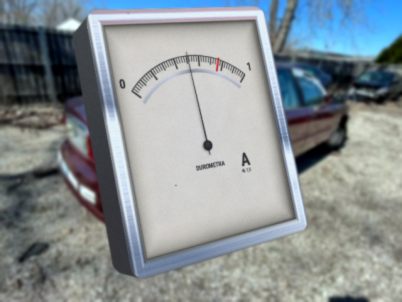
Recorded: 0.5
